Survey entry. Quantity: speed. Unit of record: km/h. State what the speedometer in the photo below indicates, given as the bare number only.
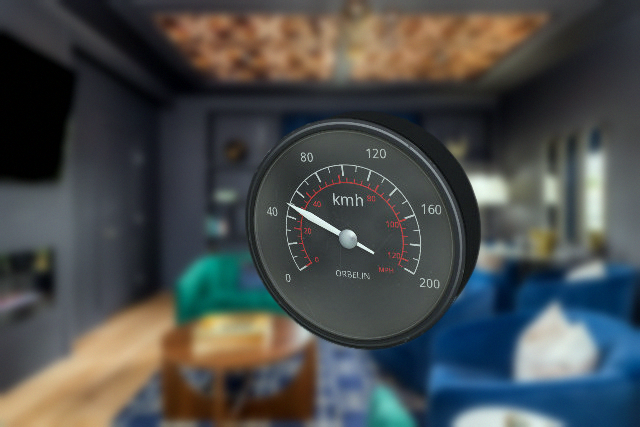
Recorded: 50
